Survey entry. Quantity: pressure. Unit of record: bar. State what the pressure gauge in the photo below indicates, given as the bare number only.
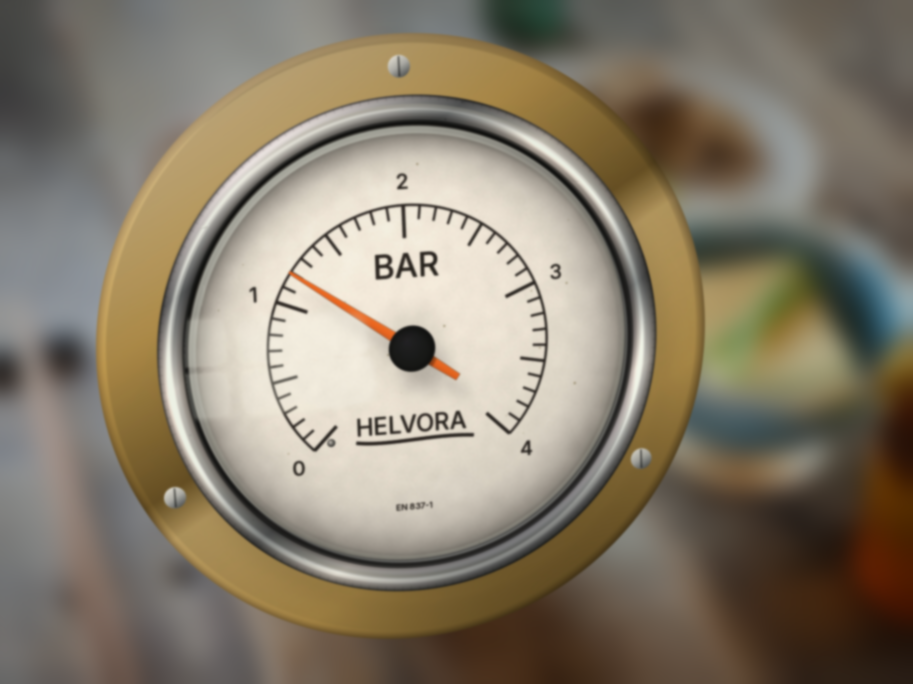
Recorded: 1.2
